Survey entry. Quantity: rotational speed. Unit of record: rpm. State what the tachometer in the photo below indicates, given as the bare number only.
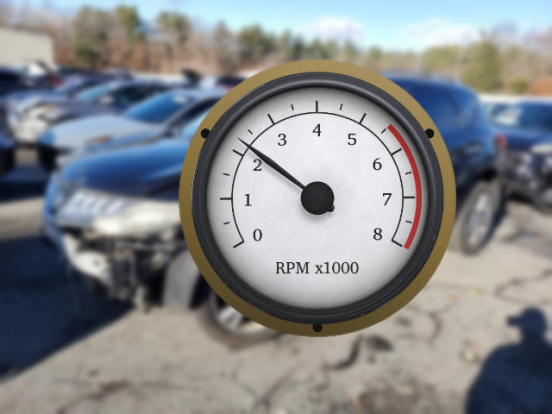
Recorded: 2250
